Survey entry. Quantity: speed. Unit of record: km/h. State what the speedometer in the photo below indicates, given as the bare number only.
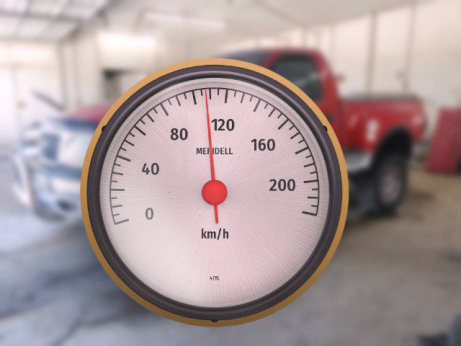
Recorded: 107.5
